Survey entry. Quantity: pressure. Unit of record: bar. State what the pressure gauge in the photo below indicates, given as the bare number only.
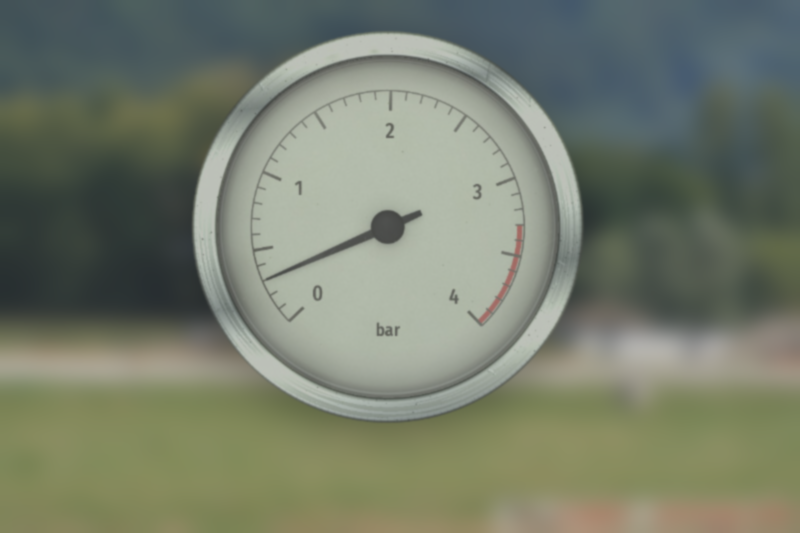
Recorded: 0.3
